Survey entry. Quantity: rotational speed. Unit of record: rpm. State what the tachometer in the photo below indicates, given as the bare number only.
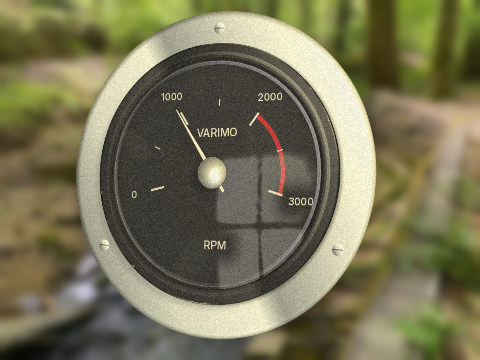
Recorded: 1000
